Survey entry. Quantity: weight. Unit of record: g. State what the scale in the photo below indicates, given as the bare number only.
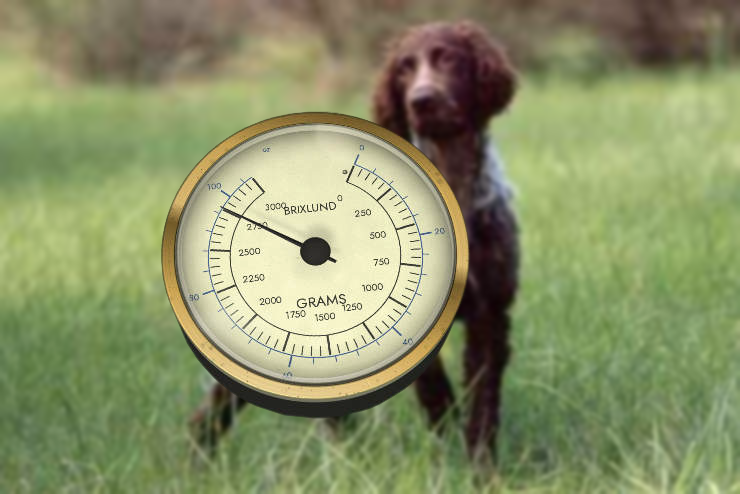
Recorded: 2750
